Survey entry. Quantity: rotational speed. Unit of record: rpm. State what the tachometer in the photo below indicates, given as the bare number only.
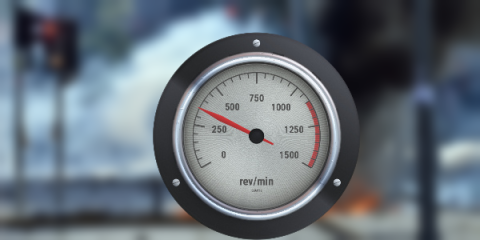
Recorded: 350
